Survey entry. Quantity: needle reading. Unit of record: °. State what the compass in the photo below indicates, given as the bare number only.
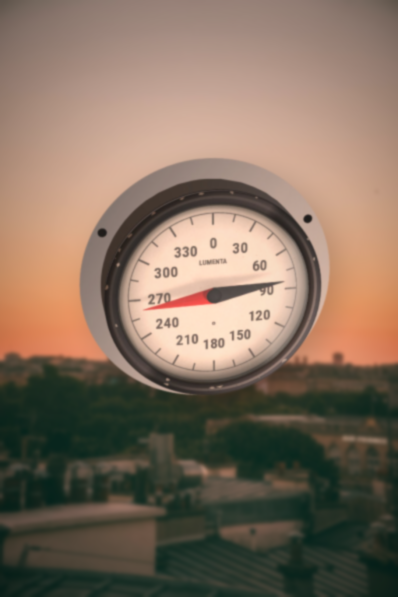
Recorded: 262.5
